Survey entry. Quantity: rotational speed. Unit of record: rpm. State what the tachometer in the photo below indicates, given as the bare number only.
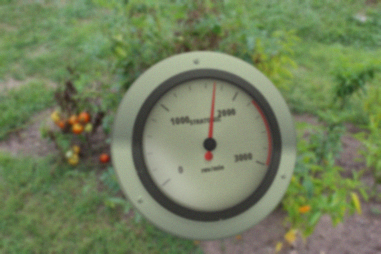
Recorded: 1700
